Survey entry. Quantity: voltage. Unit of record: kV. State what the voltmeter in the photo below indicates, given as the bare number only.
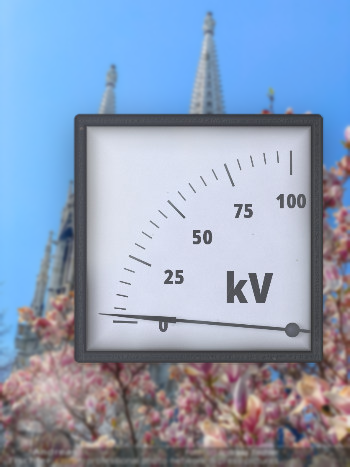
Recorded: 2.5
